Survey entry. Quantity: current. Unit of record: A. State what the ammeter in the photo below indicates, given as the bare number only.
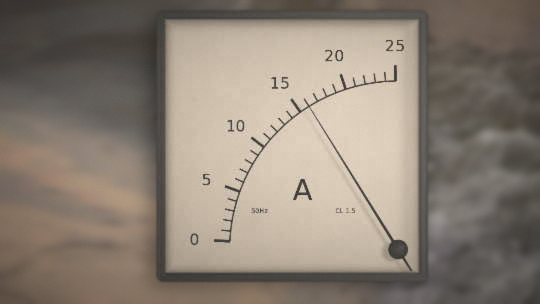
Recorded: 16
